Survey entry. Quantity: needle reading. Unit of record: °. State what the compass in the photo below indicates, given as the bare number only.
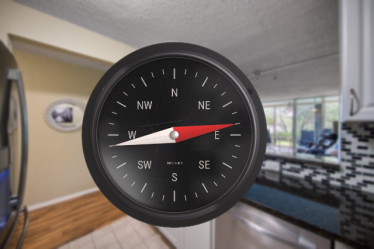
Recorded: 80
